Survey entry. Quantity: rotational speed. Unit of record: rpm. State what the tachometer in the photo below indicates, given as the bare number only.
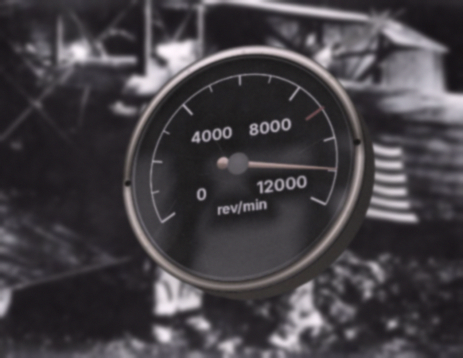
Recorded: 11000
